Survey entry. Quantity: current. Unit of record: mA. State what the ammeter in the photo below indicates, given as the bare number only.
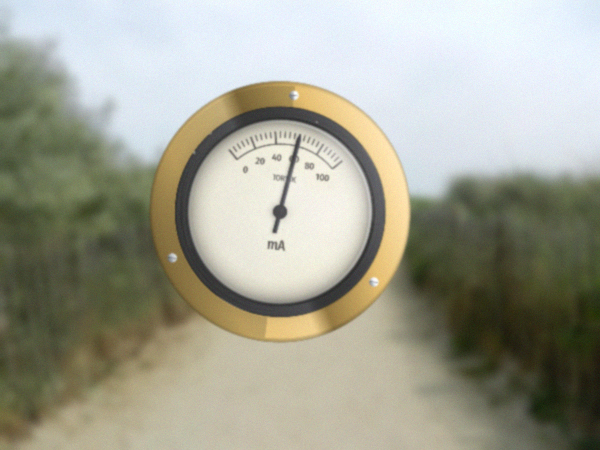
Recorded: 60
